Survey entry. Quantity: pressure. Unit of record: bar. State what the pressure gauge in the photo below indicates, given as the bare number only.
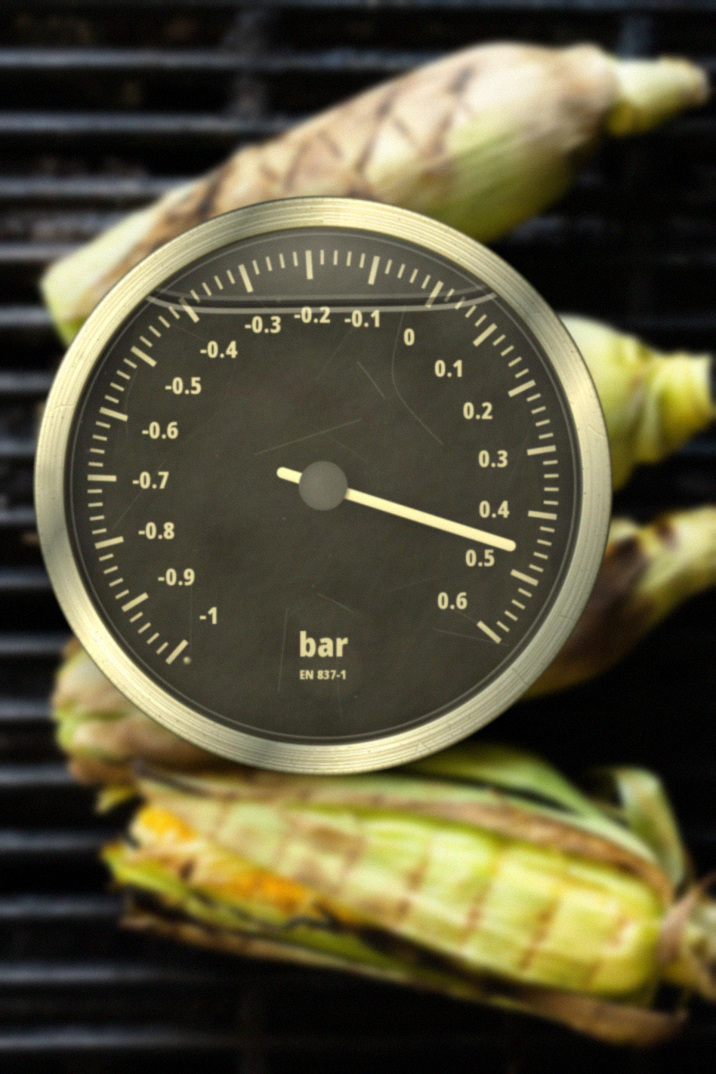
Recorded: 0.46
